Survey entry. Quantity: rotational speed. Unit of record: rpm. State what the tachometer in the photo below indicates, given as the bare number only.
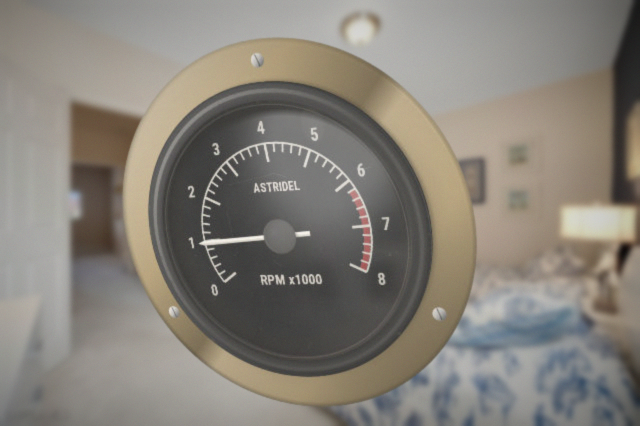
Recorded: 1000
